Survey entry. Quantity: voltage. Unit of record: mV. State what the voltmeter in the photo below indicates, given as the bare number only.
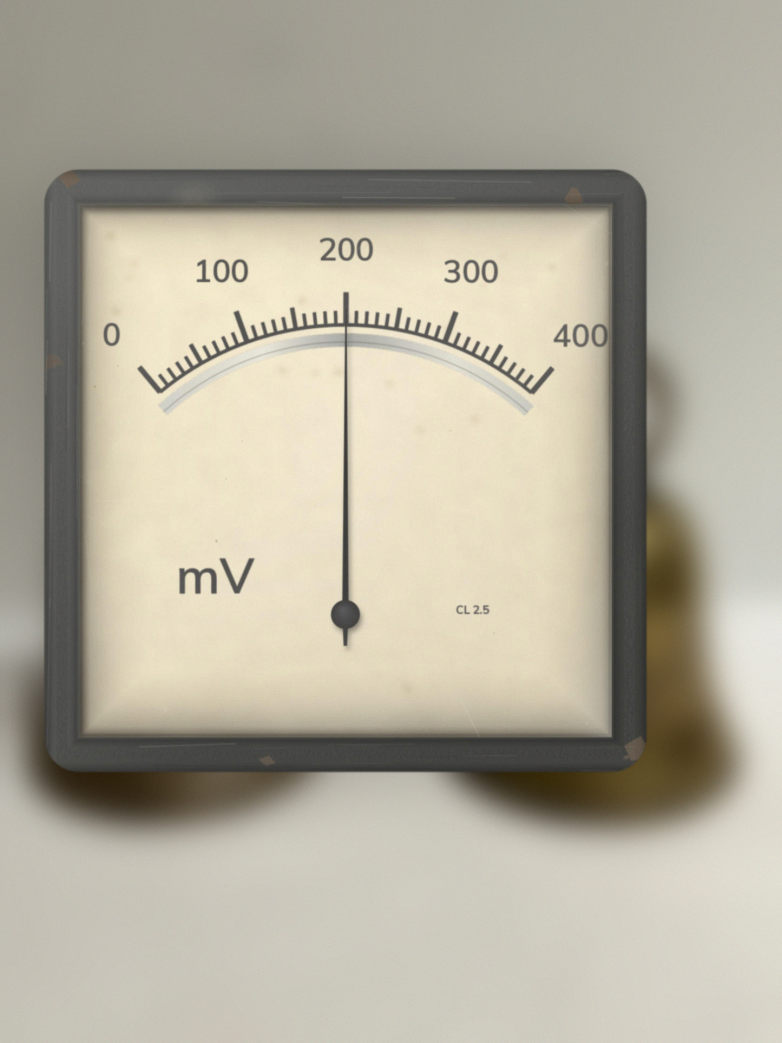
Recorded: 200
